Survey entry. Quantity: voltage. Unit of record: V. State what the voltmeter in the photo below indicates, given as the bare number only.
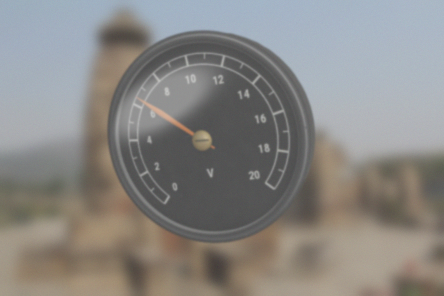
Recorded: 6.5
